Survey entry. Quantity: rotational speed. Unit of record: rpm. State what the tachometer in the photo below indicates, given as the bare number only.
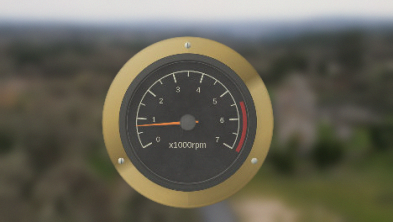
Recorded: 750
